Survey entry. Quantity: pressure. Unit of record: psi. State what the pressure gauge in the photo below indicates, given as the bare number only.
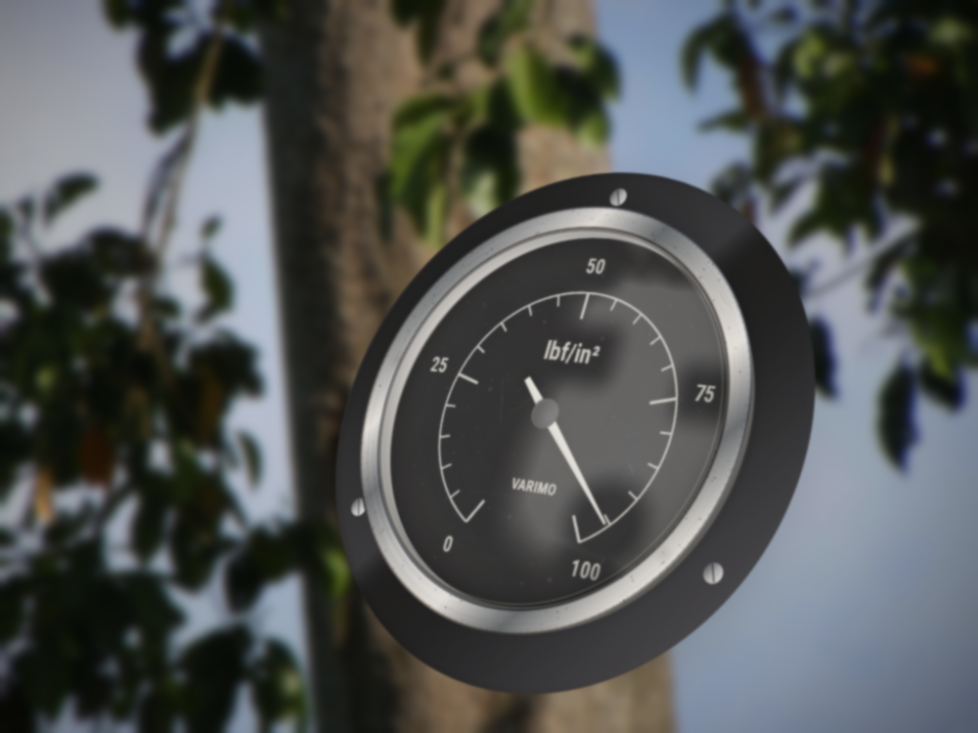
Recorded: 95
